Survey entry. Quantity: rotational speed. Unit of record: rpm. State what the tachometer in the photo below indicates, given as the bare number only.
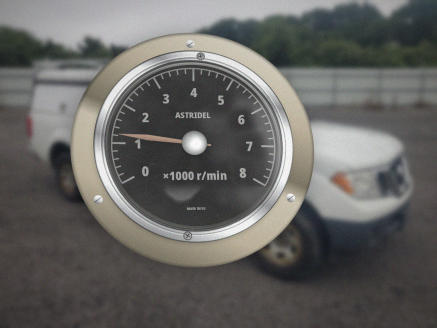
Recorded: 1200
